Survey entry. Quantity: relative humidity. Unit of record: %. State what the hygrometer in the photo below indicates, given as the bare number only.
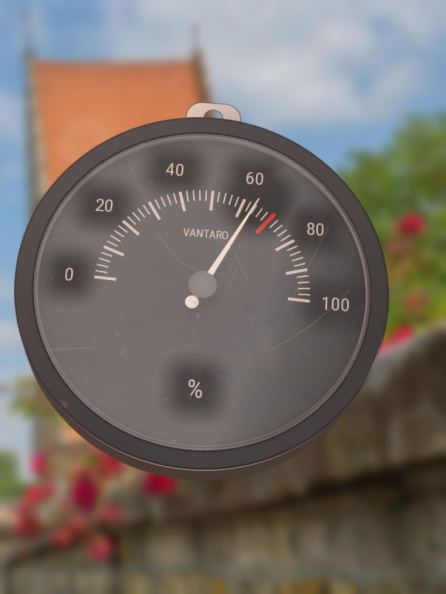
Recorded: 64
